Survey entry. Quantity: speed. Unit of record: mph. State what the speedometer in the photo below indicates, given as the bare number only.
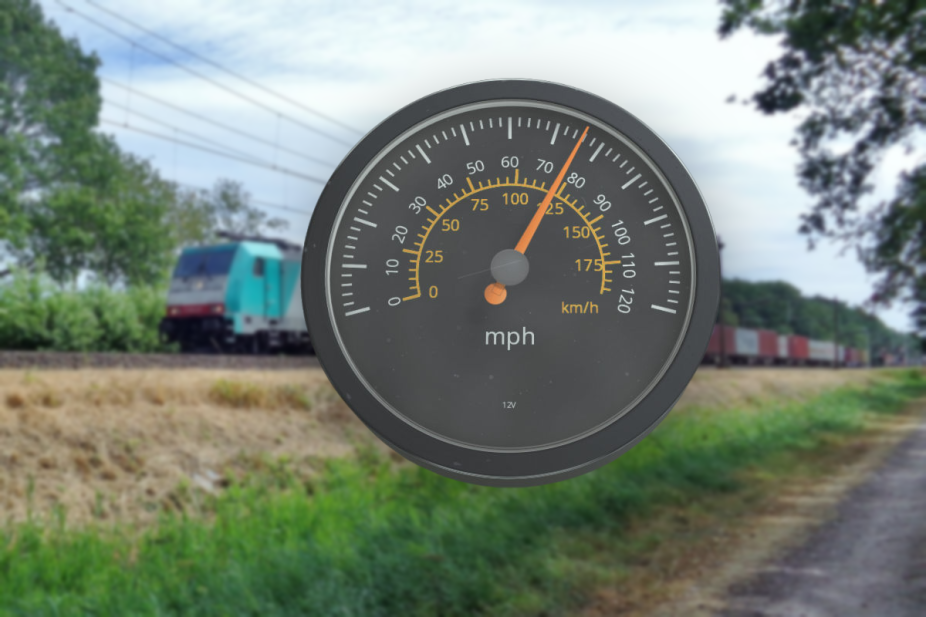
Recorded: 76
